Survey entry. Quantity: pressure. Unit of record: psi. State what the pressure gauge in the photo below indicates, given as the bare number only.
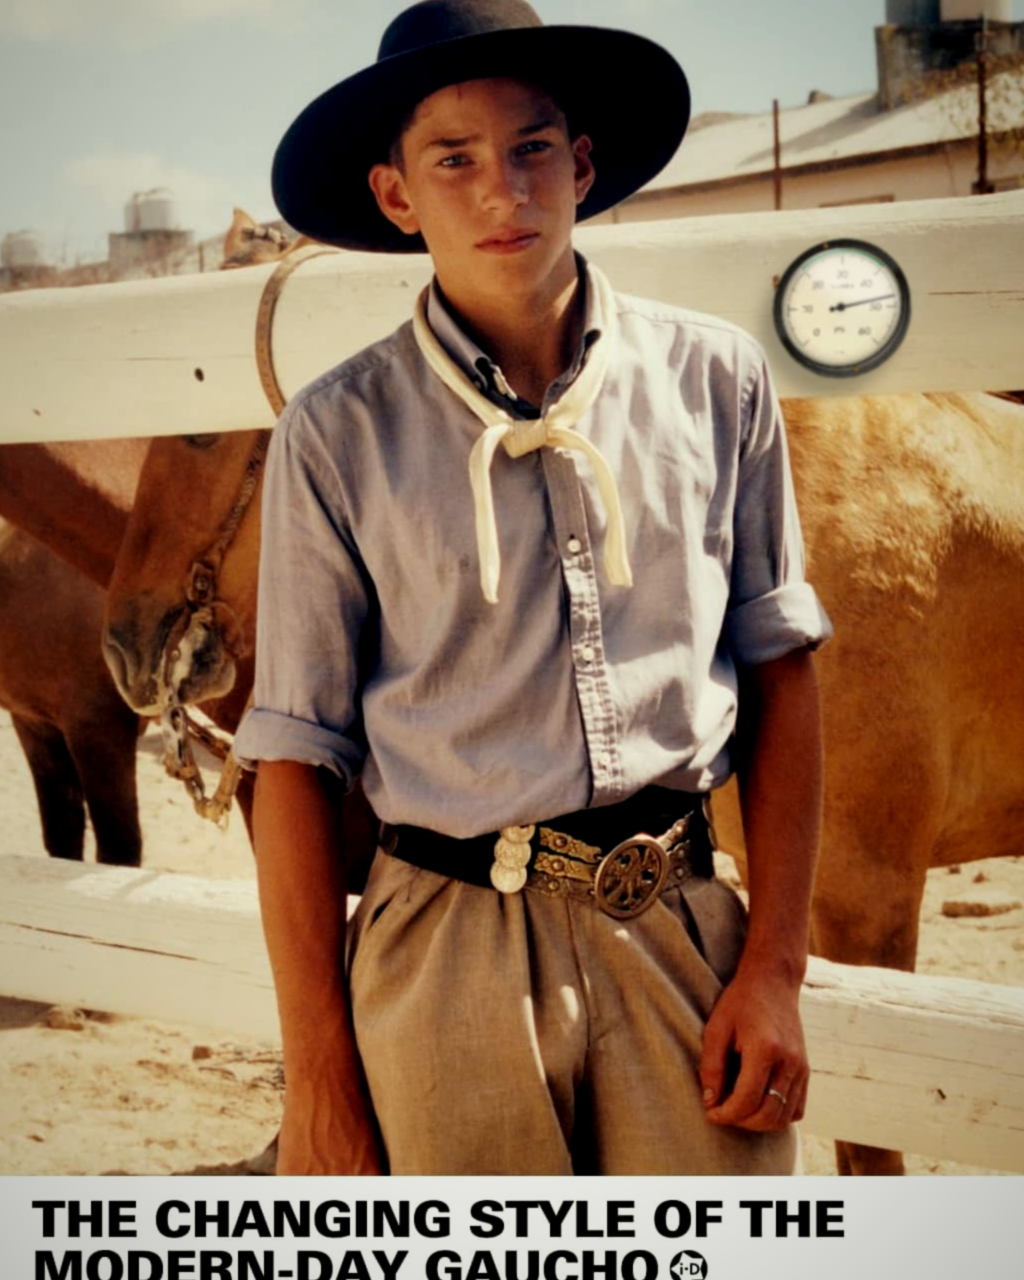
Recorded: 47.5
